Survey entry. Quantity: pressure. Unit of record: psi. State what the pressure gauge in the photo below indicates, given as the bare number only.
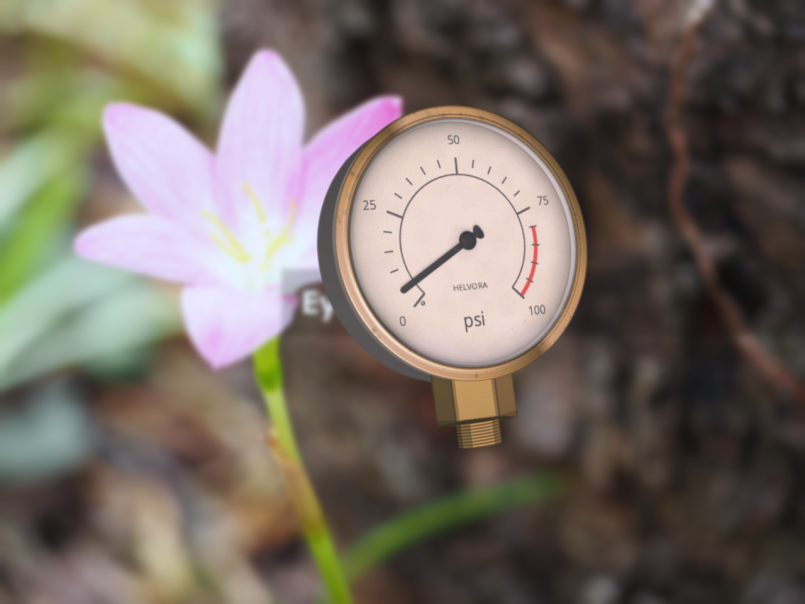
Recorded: 5
